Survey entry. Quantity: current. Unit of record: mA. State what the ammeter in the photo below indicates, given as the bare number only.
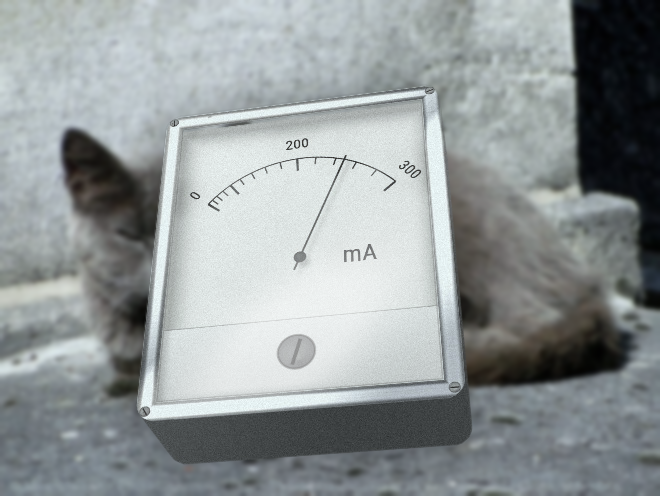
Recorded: 250
